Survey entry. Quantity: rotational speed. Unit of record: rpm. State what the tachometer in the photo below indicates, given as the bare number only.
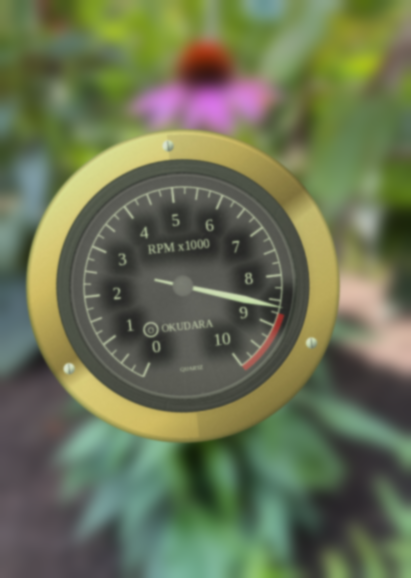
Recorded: 8625
